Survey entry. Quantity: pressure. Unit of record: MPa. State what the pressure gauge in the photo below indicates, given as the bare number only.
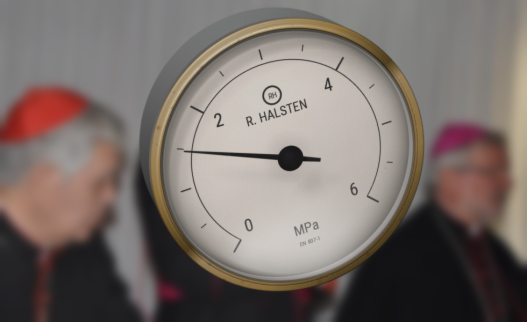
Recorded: 1.5
